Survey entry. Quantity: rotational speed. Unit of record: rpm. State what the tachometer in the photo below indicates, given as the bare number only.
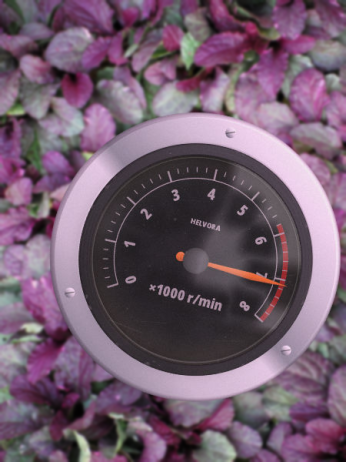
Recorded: 7100
